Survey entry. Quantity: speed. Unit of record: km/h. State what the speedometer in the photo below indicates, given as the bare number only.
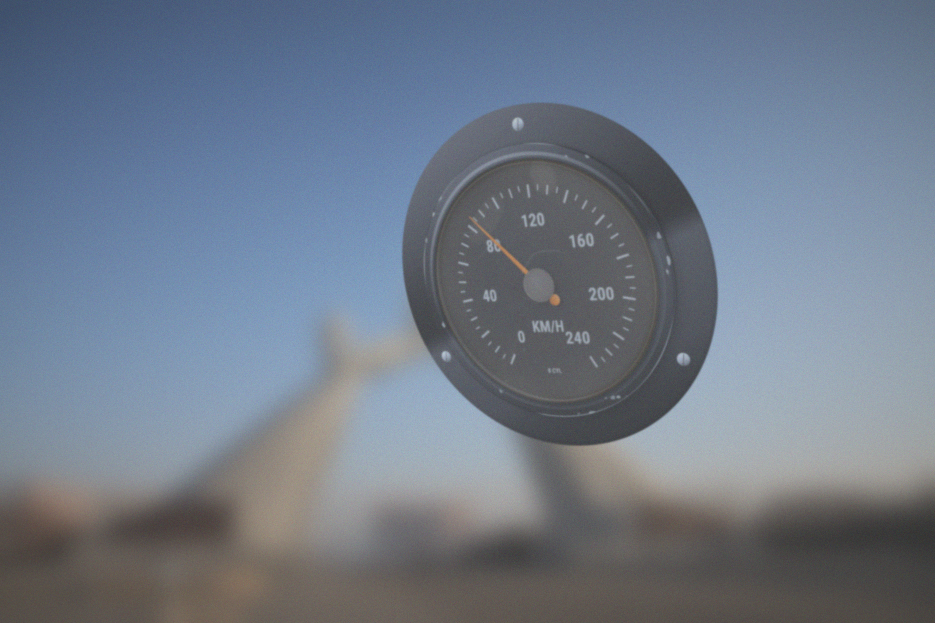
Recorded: 85
